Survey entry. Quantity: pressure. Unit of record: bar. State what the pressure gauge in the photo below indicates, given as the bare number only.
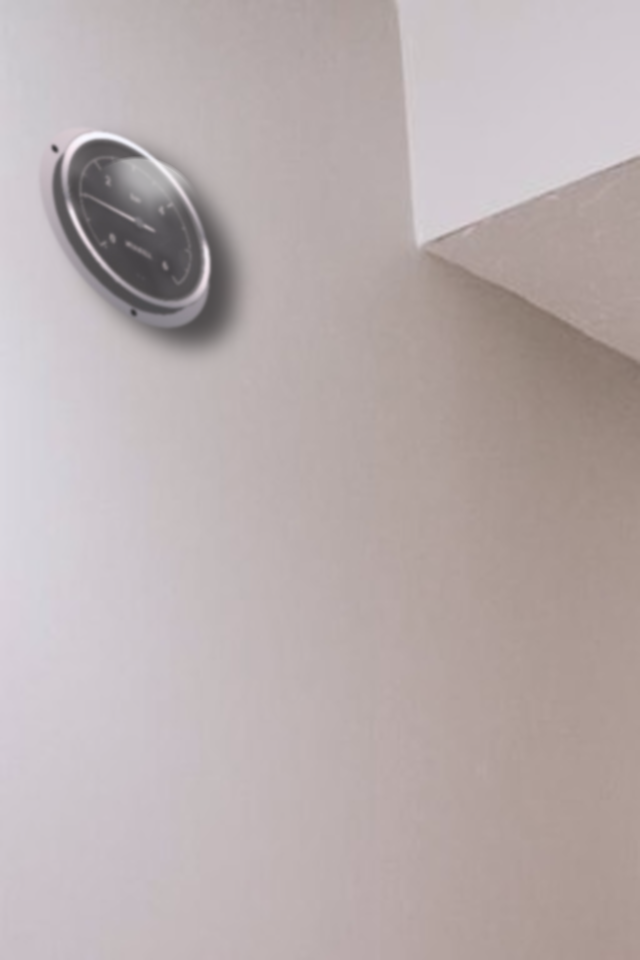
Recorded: 1
